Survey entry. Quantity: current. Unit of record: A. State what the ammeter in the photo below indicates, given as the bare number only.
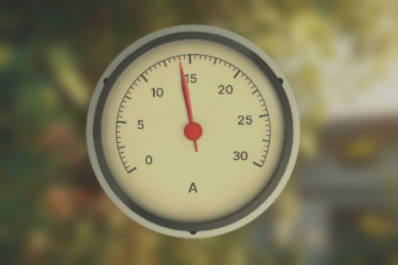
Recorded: 14
